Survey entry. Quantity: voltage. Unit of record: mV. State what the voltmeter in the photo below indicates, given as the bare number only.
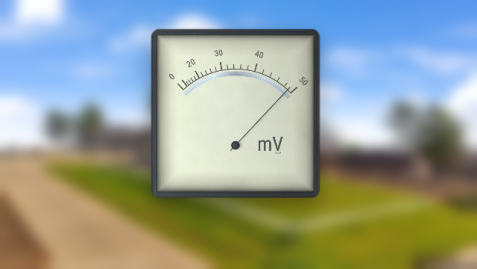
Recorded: 49
